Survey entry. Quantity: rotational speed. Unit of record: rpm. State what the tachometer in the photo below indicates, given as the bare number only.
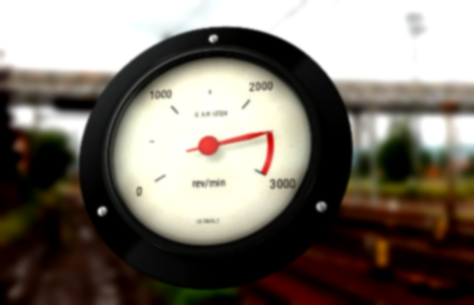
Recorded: 2500
